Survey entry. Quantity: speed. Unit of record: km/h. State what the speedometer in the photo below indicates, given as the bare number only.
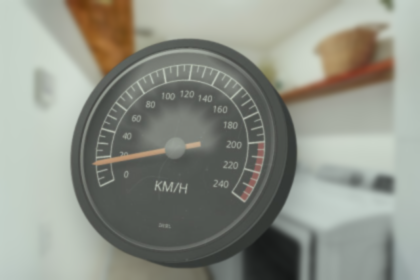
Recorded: 15
